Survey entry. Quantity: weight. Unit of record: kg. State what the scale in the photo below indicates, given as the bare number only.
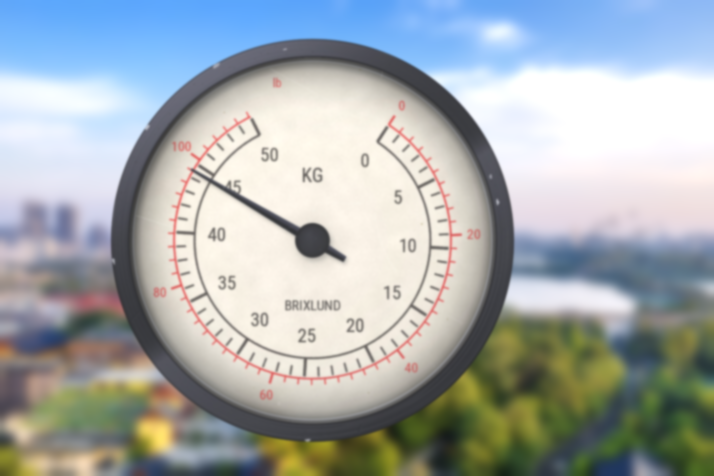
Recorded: 44.5
